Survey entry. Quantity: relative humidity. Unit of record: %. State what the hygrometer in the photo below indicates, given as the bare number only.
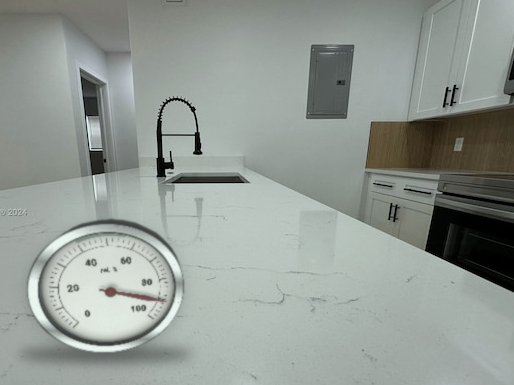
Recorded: 90
